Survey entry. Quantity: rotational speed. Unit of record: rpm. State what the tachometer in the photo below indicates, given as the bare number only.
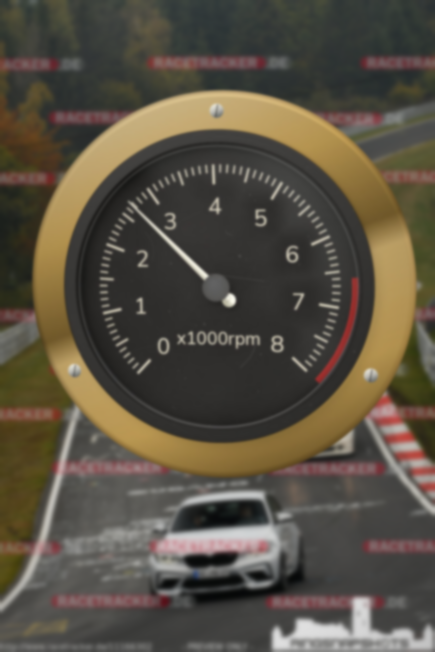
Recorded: 2700
